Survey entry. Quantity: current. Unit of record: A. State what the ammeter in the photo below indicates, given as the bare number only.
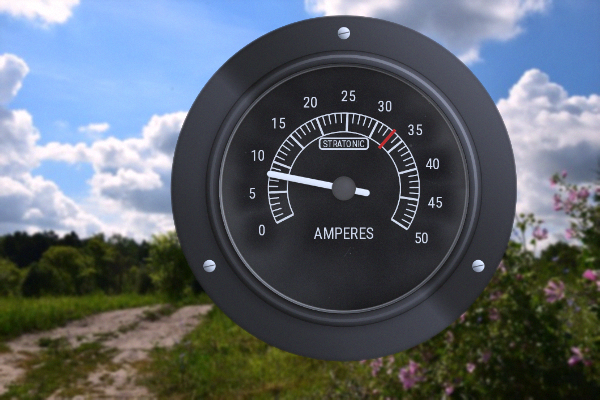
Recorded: 8
